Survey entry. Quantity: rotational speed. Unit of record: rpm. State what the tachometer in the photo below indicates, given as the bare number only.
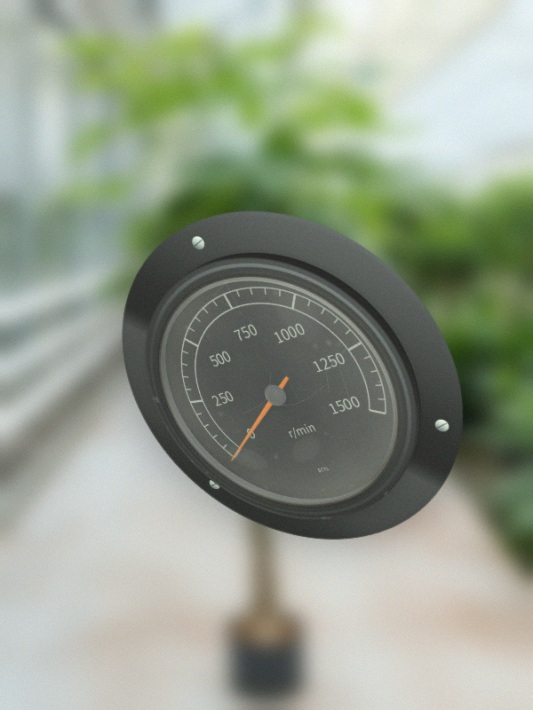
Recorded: 0
